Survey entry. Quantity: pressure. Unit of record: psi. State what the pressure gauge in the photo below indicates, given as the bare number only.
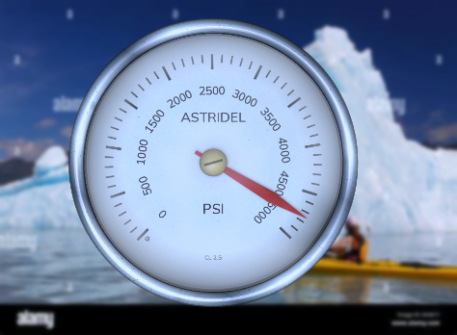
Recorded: 4750
